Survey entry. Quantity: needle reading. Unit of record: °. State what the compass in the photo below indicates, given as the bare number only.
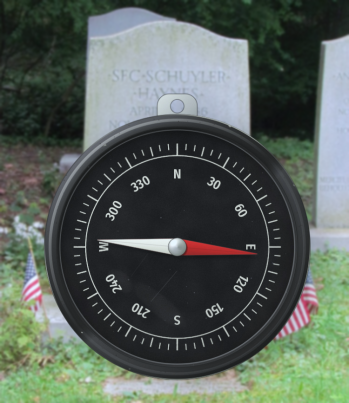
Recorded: 95
